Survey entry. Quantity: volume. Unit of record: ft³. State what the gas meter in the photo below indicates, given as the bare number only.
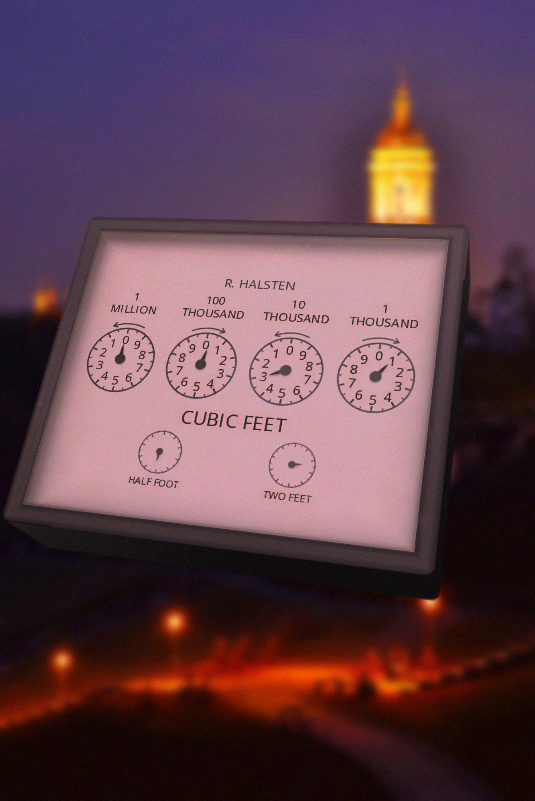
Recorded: 3100
